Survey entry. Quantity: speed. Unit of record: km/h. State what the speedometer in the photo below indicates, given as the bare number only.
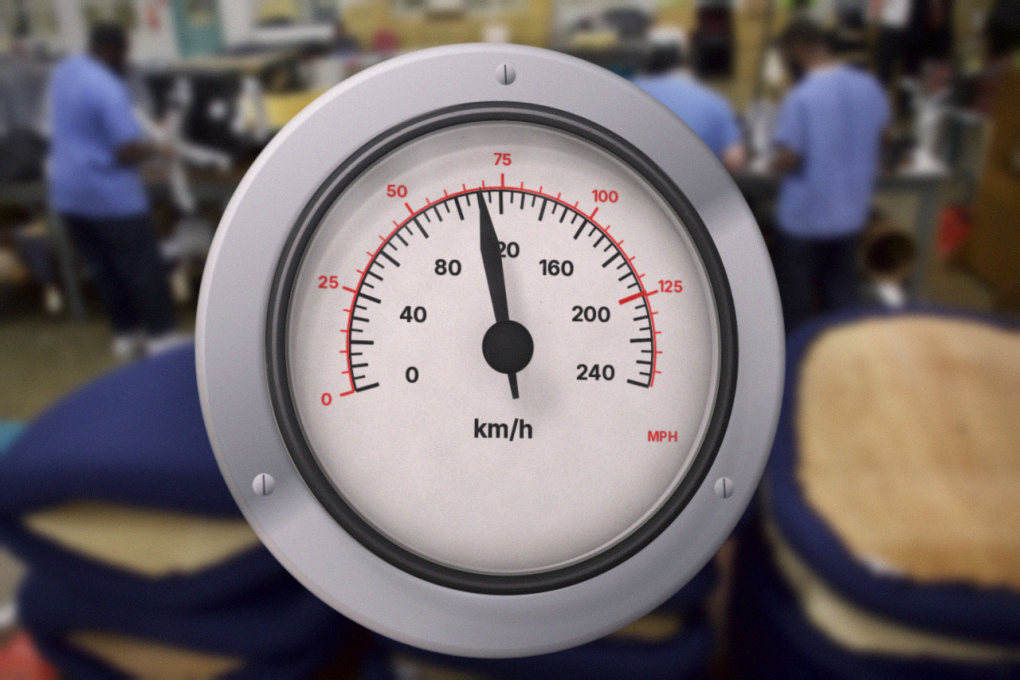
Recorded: 110
